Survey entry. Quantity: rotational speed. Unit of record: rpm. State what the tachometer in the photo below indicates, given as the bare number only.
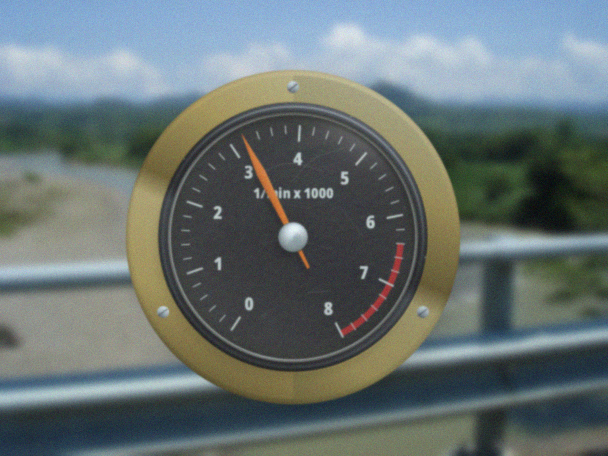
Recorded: 3200
